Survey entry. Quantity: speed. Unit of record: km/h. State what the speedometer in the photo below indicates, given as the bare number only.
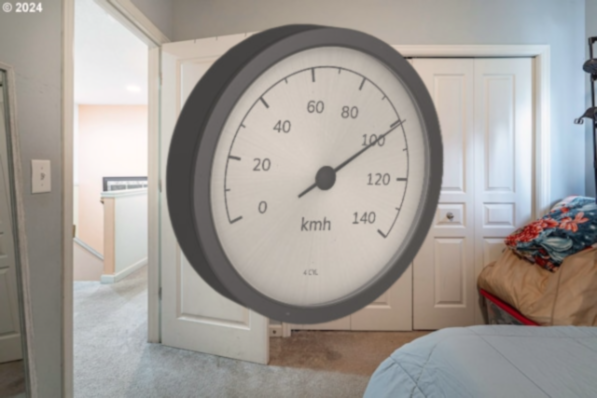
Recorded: 100
